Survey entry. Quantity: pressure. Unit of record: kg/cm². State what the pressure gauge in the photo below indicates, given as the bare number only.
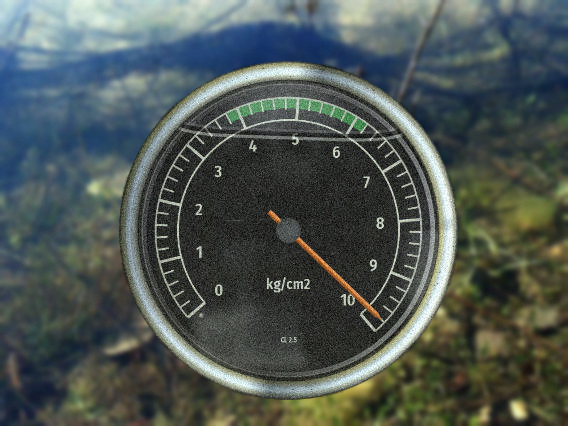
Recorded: 9.8
